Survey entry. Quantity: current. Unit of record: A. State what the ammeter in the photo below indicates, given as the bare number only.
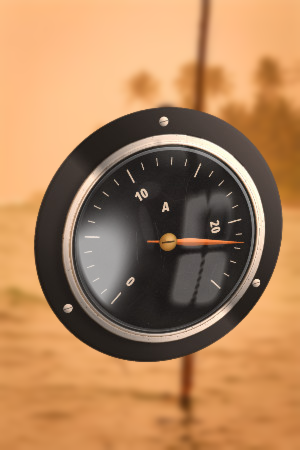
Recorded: 21.5
